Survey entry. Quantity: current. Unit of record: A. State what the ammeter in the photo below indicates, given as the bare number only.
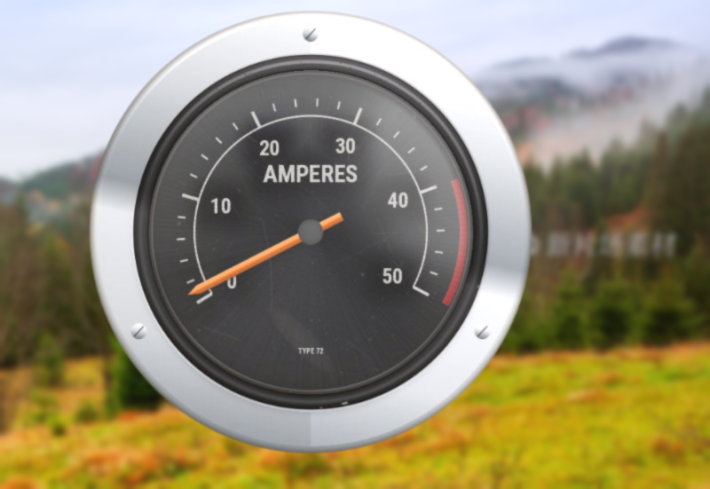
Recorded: 1
